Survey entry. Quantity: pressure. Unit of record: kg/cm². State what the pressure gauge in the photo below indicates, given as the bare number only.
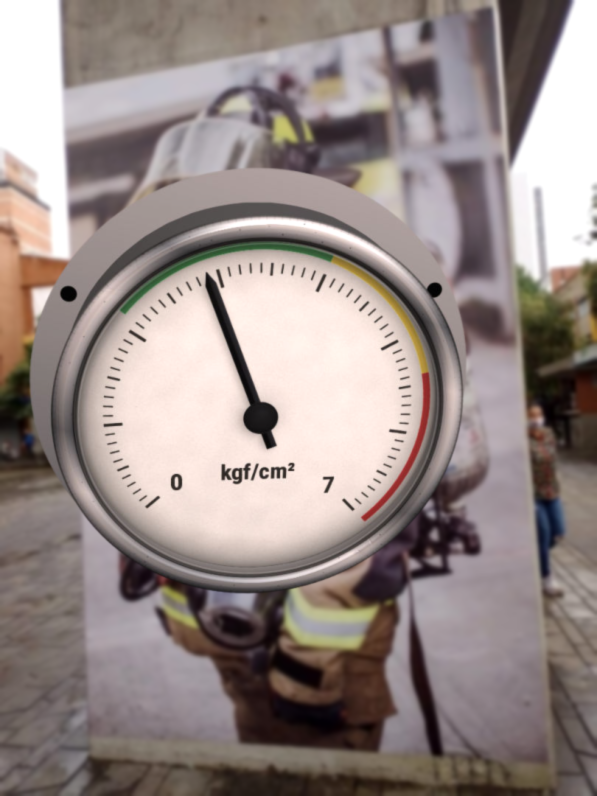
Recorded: 2.9
